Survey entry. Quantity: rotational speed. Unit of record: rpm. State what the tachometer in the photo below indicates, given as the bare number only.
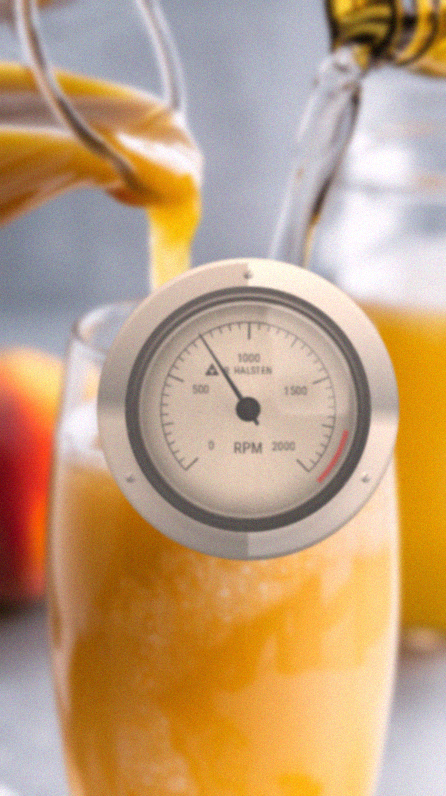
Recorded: 750
